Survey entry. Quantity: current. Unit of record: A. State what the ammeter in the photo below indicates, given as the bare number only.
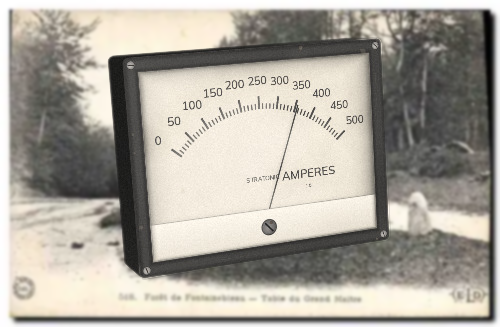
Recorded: 350
